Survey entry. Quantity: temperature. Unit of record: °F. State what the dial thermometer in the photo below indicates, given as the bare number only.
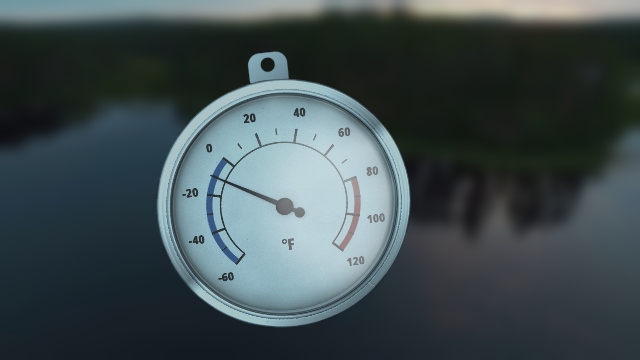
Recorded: -10
